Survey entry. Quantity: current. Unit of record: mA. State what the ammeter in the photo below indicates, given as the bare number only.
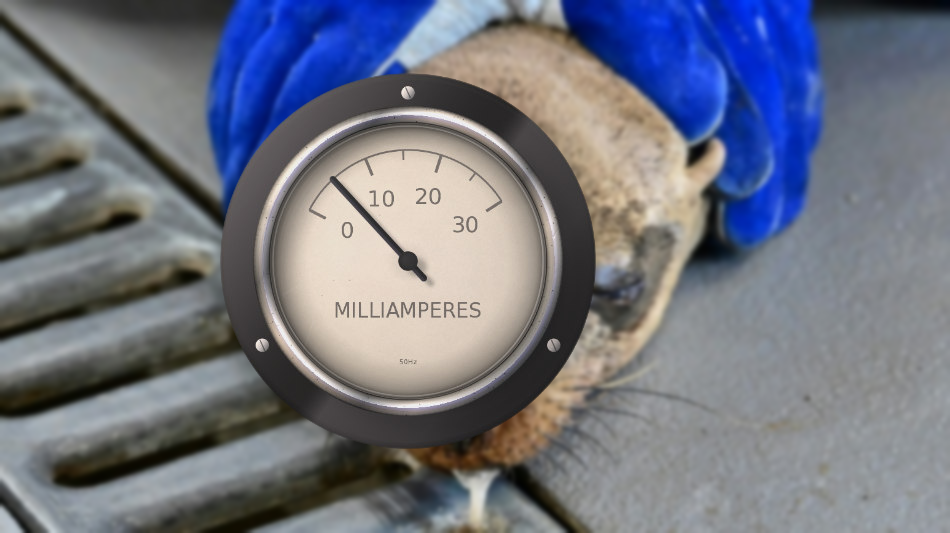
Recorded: 5
